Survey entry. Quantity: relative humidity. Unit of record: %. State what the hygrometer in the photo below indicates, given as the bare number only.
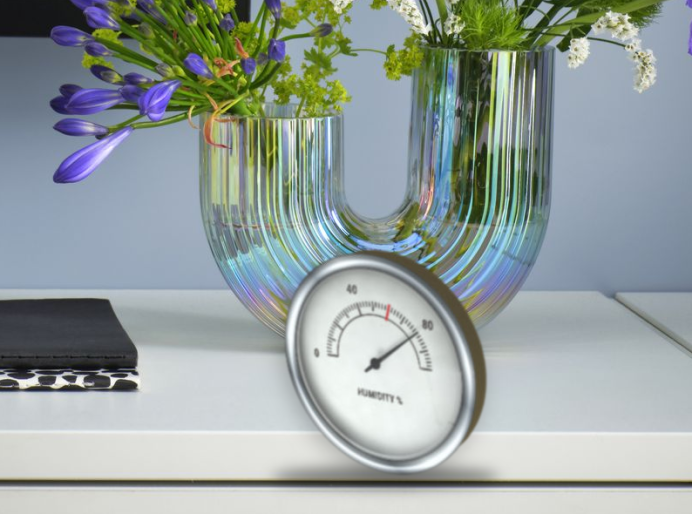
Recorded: 80
